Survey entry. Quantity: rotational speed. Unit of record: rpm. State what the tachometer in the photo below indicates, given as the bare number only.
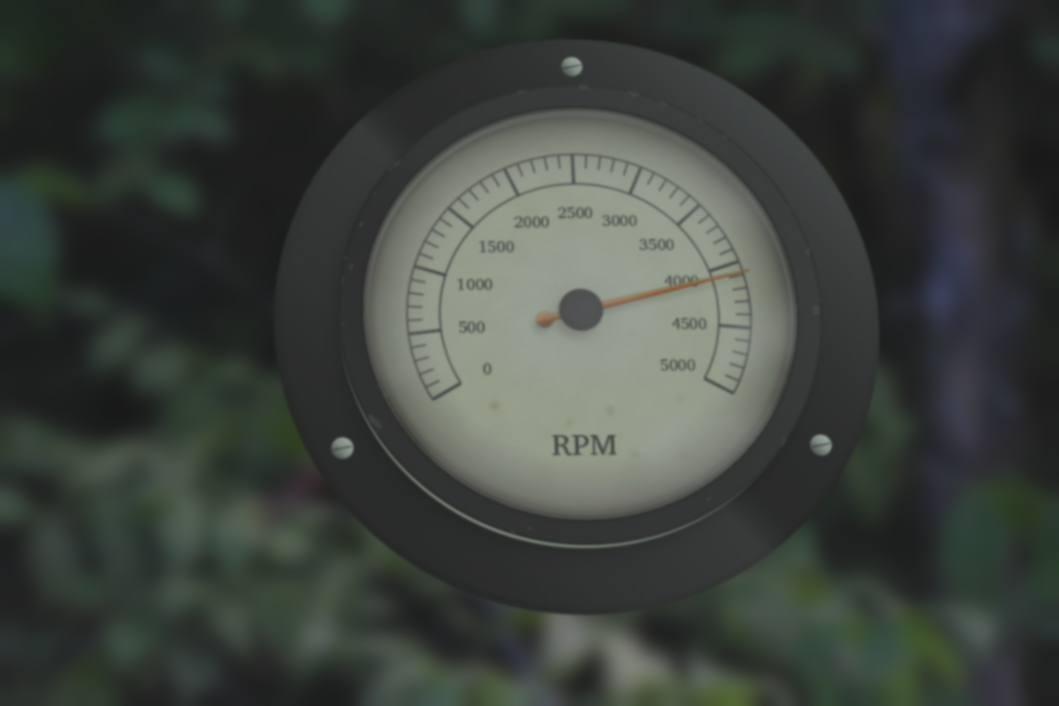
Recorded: 4100
